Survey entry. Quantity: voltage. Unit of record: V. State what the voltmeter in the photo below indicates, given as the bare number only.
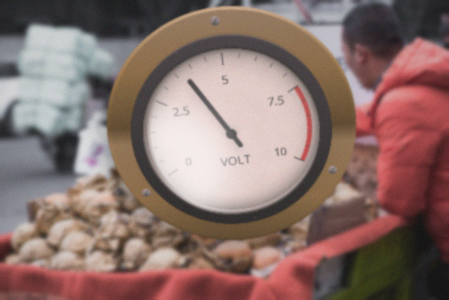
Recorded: 3.75
